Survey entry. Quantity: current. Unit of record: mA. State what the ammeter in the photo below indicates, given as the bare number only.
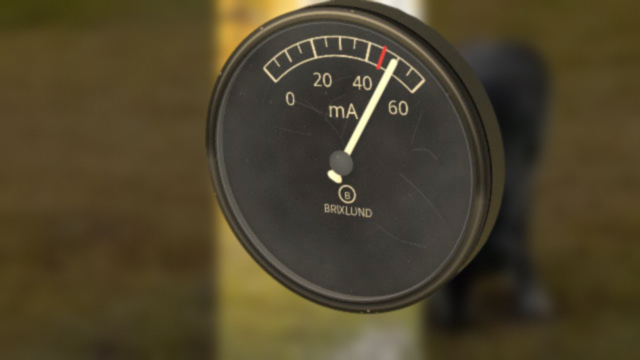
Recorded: 50
